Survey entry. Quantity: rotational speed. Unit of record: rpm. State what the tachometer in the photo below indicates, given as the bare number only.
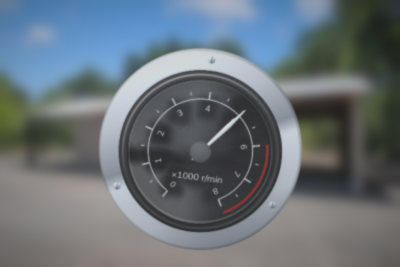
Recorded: 5000
